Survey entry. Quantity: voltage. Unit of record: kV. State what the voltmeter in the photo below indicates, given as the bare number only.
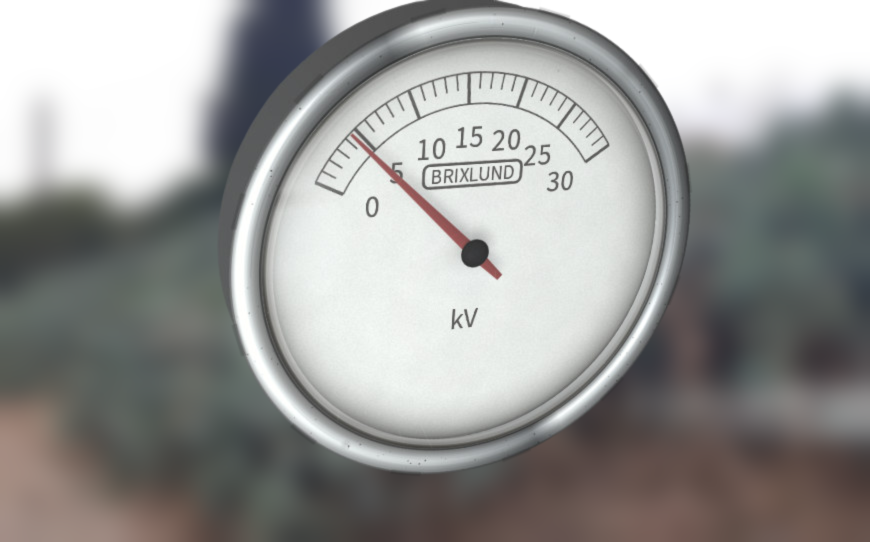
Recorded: 4.5
